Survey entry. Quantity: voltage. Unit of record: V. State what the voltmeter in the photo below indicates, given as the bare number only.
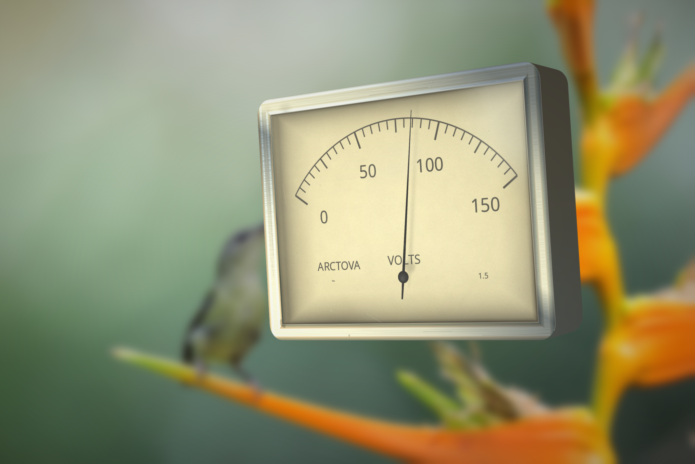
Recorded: 85
